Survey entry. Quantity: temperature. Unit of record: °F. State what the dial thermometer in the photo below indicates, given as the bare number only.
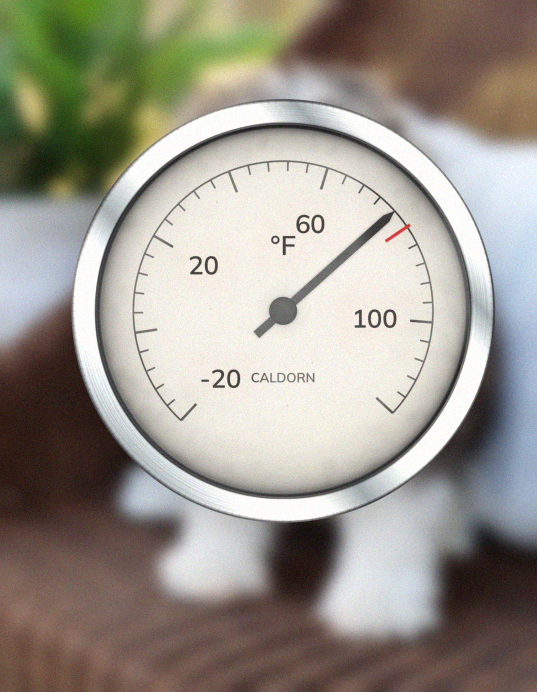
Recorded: 76
